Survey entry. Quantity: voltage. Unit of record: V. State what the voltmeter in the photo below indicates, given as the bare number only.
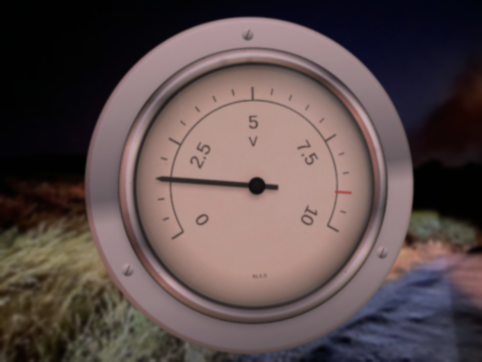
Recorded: 1.5
